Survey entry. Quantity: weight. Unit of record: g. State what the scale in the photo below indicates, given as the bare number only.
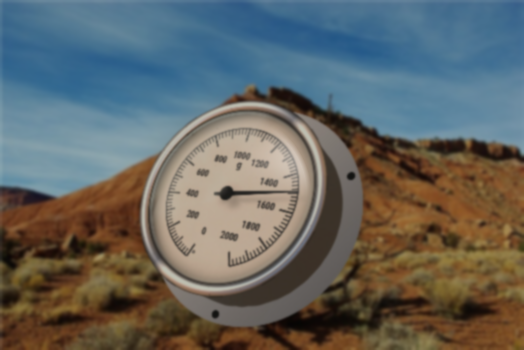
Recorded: 1500
